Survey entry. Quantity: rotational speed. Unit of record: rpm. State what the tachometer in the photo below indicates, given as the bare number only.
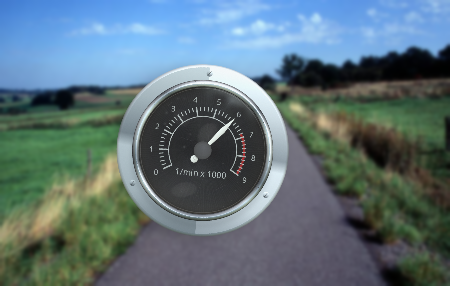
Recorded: 6000
